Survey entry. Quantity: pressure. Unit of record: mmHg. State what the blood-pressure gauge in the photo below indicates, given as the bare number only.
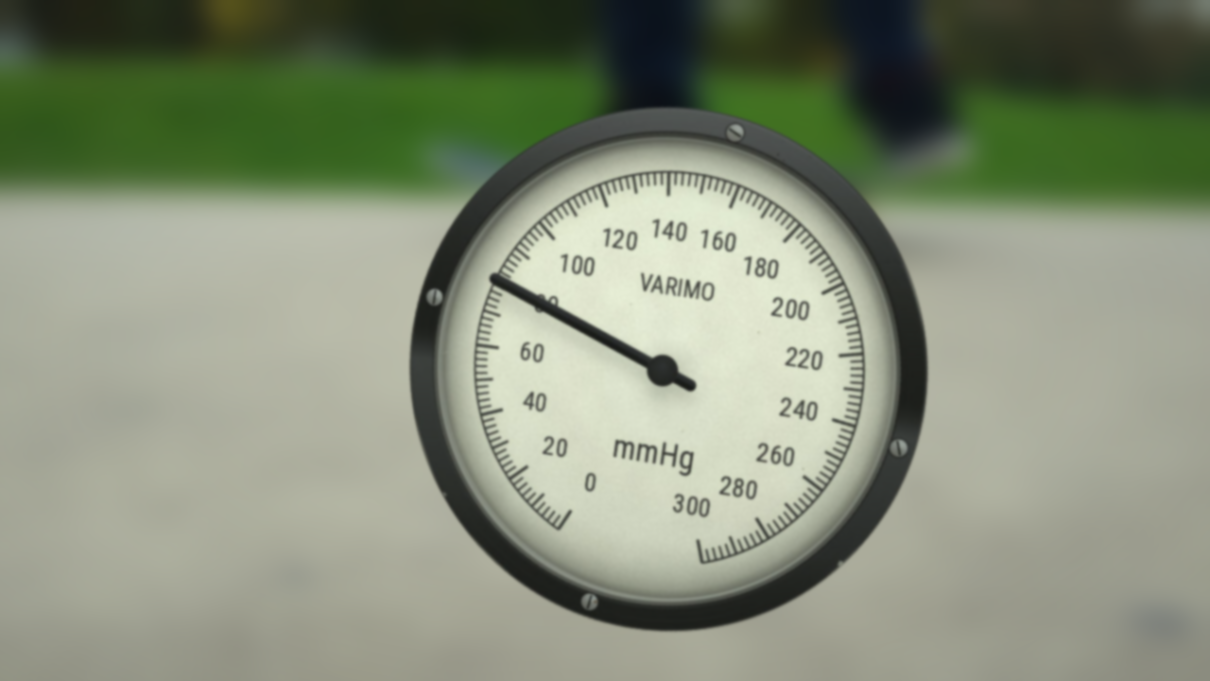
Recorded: 80
